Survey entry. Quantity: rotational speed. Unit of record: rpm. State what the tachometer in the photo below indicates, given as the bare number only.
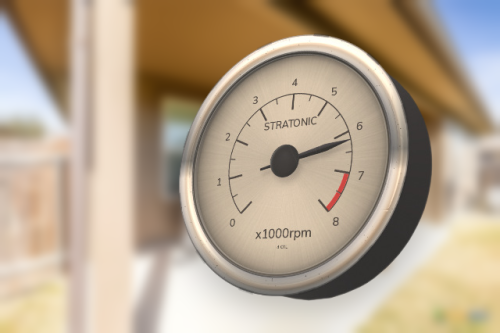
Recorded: 6250
